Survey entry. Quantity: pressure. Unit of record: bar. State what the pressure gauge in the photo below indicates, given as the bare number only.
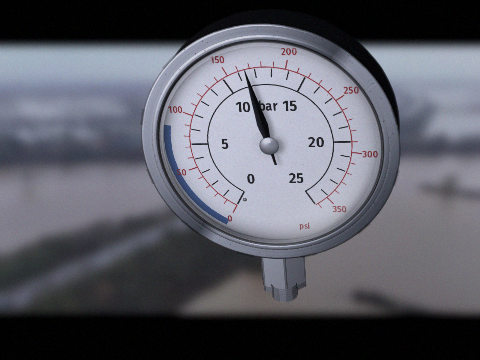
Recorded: 11.5
